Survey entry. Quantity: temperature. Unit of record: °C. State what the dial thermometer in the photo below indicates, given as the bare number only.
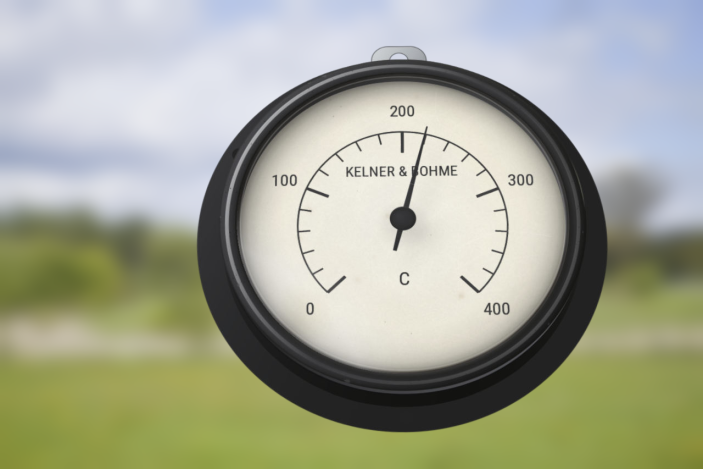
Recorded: 220
